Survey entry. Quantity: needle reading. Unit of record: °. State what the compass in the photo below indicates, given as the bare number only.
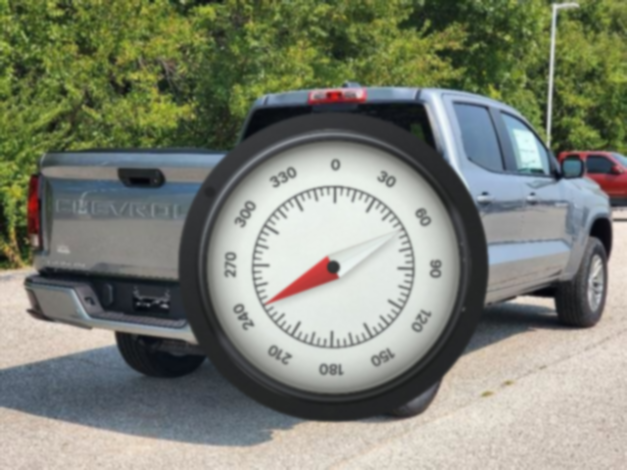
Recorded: 240
